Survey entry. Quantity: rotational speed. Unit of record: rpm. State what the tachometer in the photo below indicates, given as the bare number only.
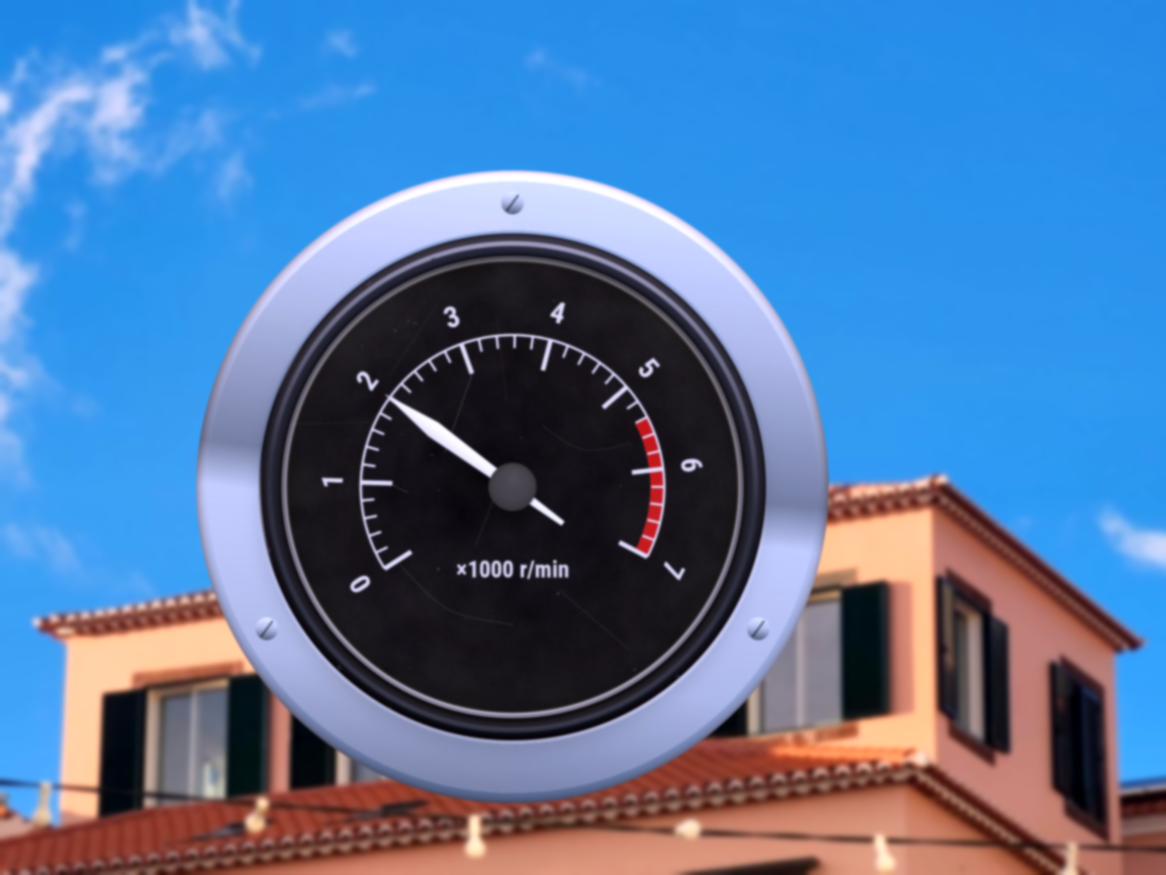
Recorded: 2000
